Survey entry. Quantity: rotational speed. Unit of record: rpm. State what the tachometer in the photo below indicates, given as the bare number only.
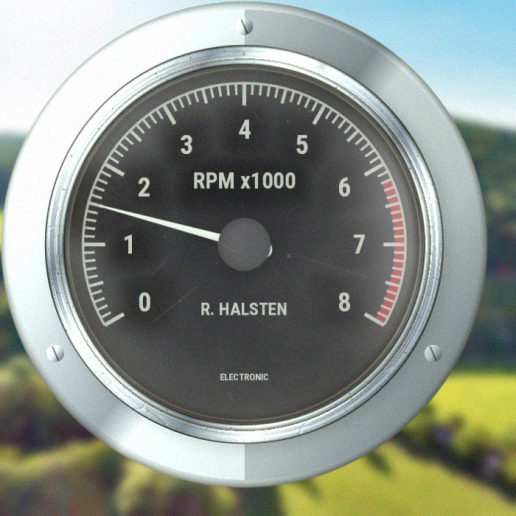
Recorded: 1500
